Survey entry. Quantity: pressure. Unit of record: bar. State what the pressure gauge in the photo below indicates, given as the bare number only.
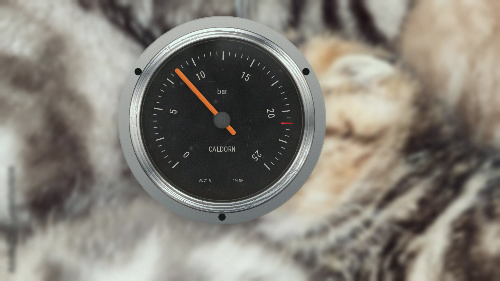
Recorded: 8.5
